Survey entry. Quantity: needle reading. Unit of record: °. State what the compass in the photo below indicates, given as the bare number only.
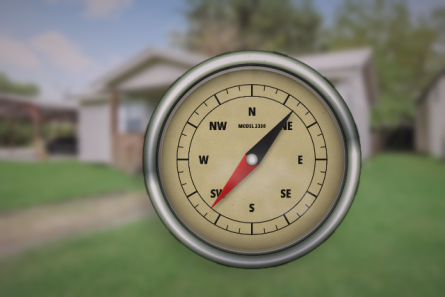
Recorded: 220
